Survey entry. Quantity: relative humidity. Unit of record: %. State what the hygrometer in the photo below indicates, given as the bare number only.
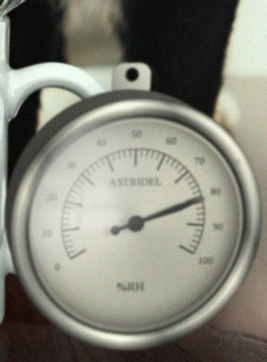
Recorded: 80
